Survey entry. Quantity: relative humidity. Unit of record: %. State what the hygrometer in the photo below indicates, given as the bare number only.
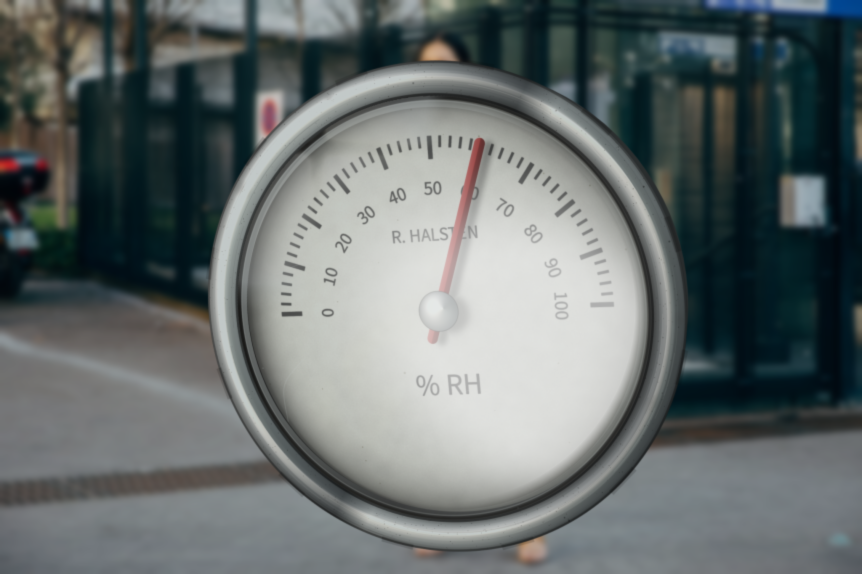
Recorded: 60
